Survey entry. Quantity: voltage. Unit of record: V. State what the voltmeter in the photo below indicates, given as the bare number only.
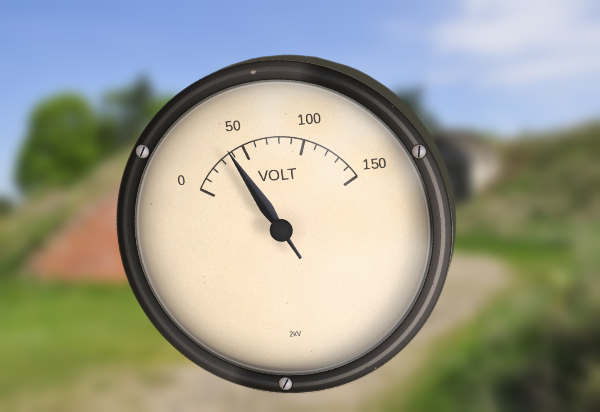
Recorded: 40
